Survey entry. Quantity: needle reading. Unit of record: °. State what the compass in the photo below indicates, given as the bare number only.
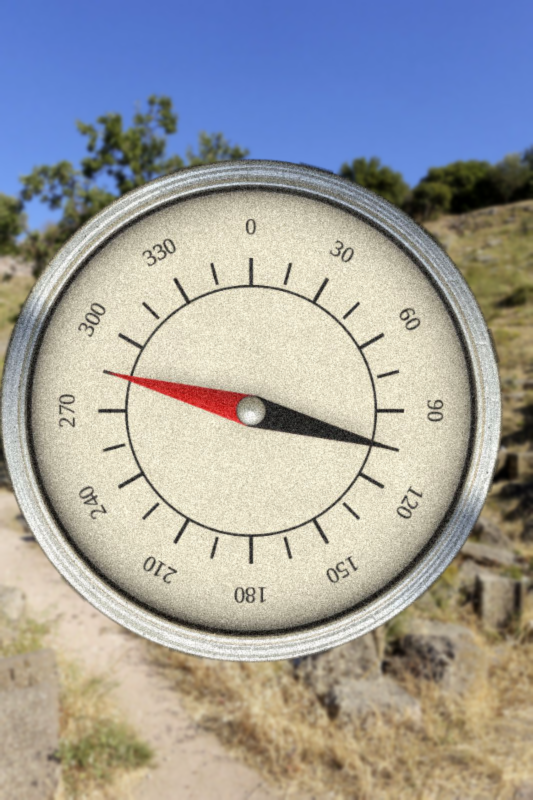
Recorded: 285
